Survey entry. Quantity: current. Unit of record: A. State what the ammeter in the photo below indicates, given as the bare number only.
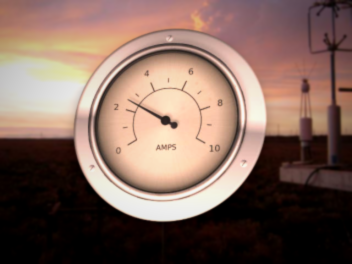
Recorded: 2.5
